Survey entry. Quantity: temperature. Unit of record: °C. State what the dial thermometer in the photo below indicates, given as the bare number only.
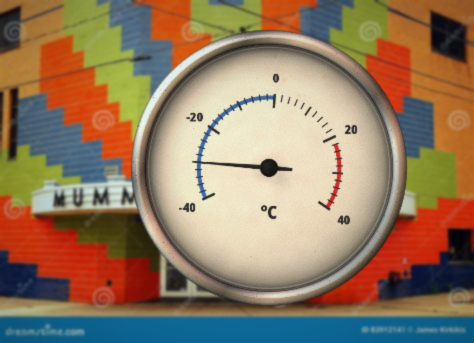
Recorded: -30
